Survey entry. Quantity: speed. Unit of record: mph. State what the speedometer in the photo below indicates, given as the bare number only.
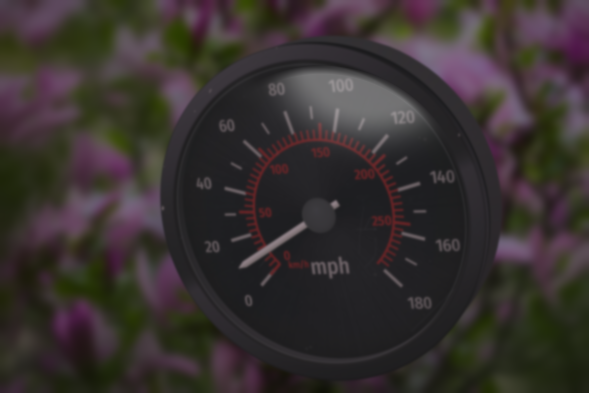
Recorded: 10
